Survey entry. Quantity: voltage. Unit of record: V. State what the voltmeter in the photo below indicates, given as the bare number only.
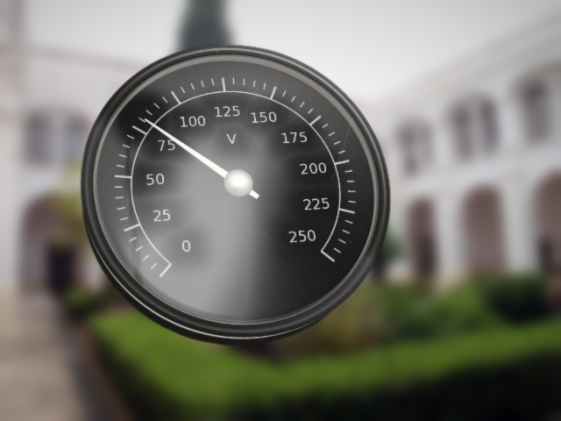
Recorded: 80
